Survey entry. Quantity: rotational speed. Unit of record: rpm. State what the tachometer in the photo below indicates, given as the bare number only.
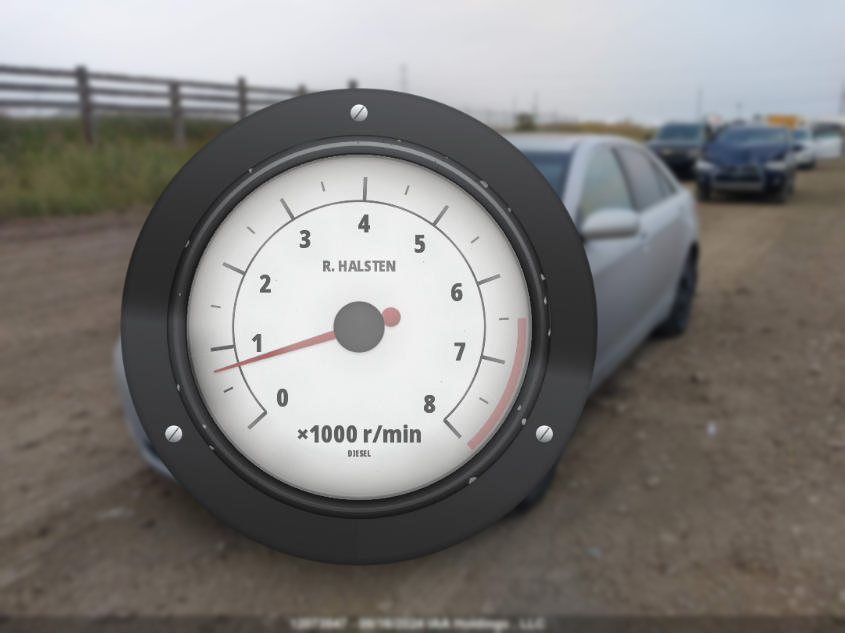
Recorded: 750
